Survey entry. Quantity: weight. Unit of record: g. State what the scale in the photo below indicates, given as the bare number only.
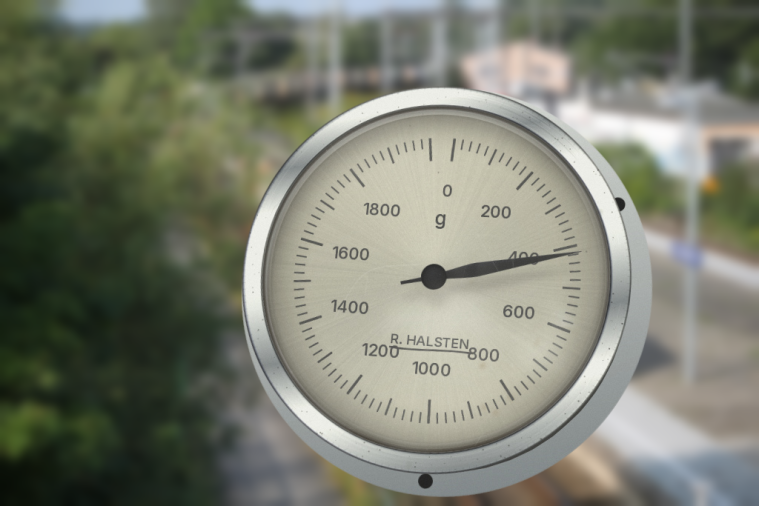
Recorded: 420
